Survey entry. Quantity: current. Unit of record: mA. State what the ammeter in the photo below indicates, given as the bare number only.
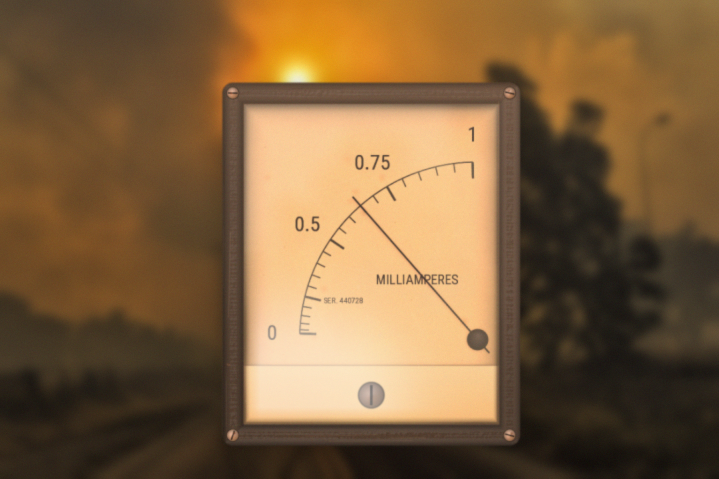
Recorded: 0.65
